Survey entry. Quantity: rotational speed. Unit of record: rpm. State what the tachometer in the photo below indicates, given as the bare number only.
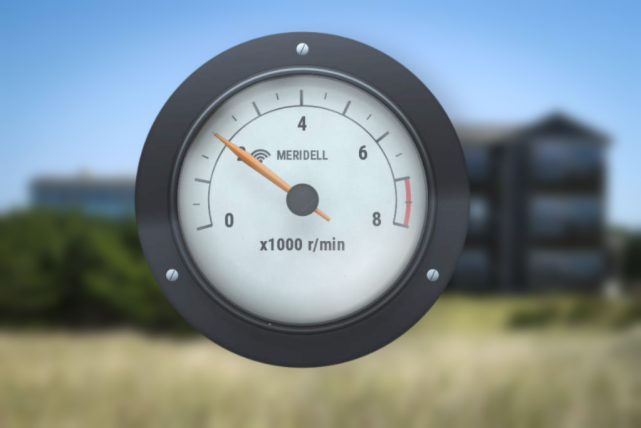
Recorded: 2000
